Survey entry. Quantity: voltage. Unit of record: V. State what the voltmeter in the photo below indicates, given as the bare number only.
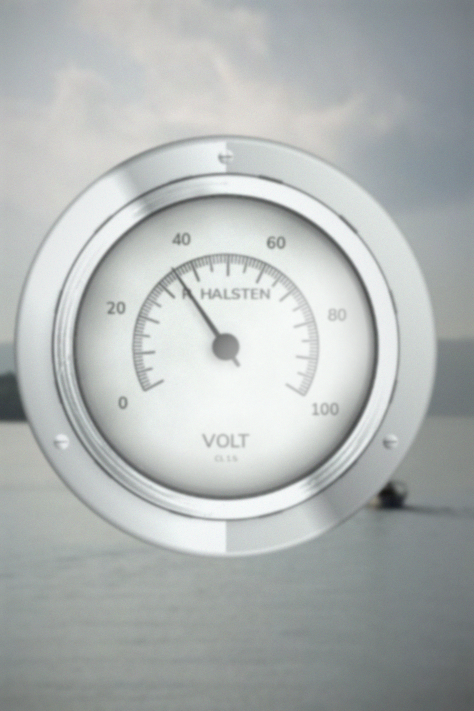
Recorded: 35
